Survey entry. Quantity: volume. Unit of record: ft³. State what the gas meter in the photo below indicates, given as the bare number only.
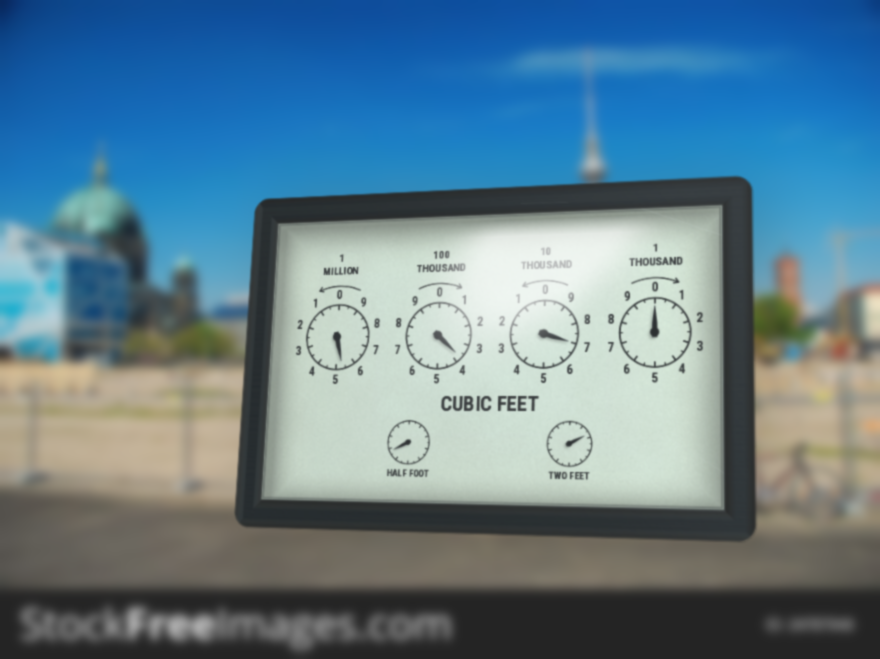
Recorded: 537000
